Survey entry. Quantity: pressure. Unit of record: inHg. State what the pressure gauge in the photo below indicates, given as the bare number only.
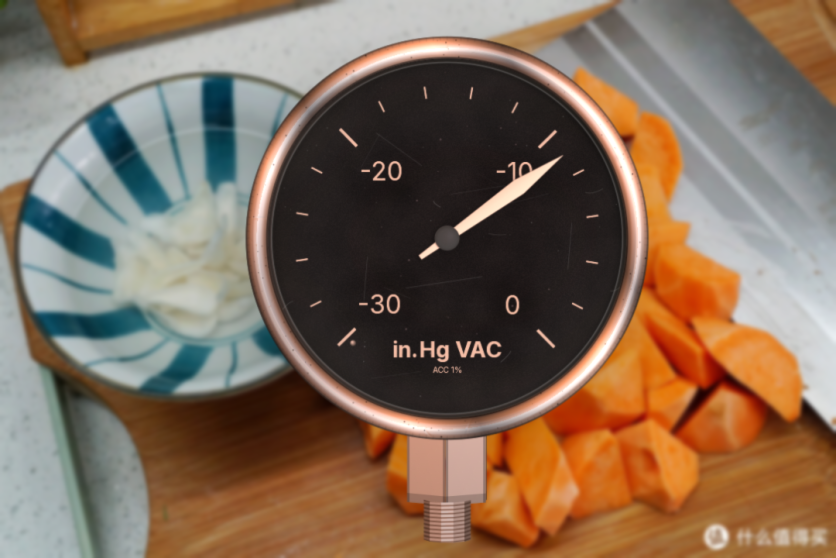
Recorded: -9
